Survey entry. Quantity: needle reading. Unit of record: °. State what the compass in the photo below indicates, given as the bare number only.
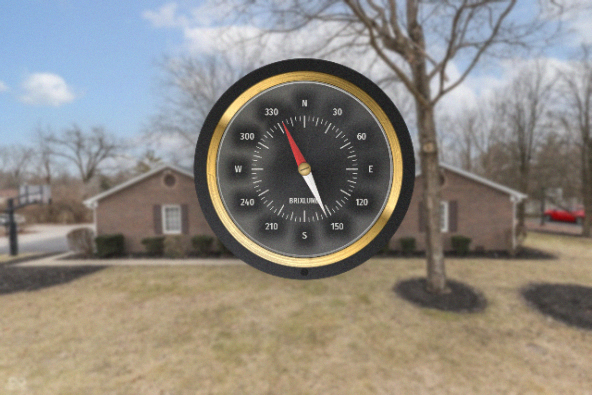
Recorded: 335
